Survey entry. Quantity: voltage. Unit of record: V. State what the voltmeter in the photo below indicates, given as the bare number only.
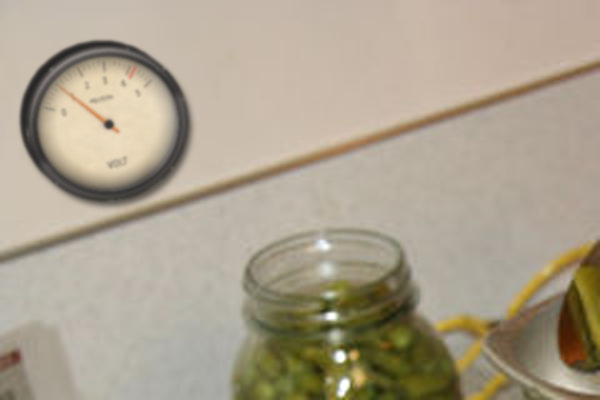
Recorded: 1
